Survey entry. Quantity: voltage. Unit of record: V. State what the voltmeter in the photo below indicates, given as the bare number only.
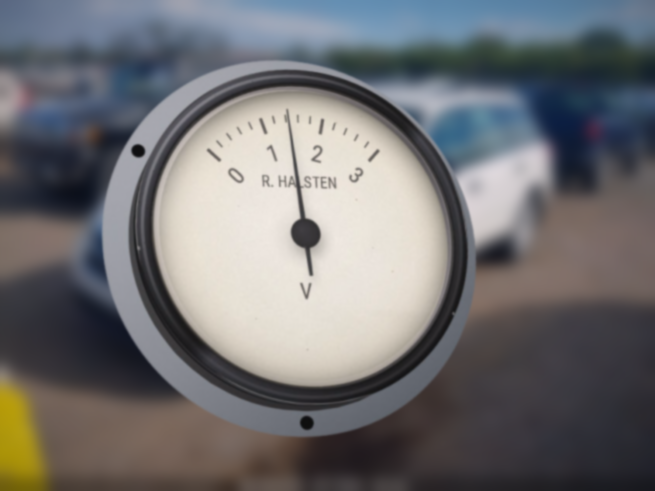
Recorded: 1.4
